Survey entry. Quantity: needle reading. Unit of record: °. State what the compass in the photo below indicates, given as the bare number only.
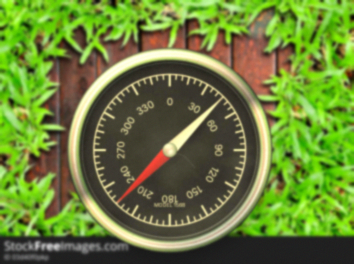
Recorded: 225
